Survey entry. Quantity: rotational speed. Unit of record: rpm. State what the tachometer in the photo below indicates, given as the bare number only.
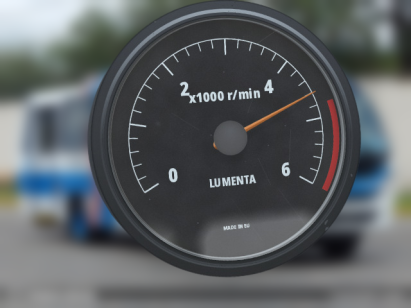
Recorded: 4600
